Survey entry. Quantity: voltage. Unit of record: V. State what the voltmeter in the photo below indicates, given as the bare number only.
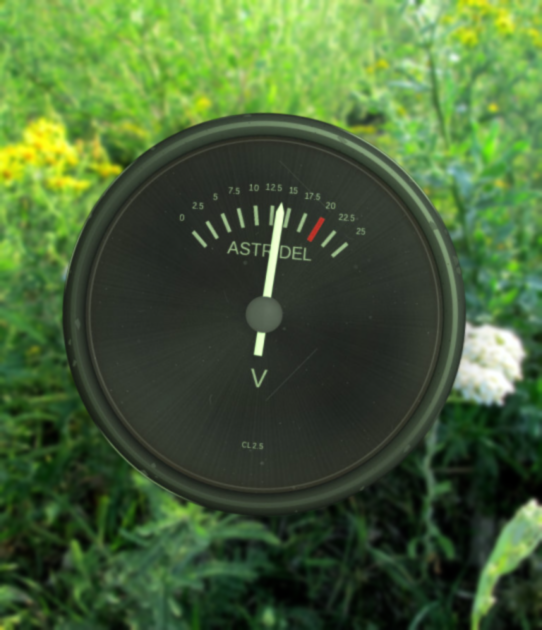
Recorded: 13.75
